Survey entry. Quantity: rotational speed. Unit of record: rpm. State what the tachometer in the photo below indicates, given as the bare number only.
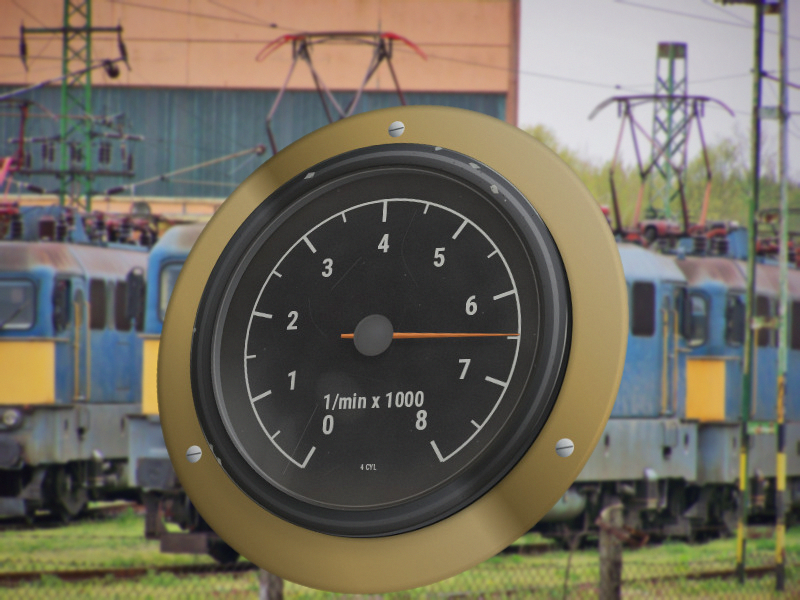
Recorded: 6500
